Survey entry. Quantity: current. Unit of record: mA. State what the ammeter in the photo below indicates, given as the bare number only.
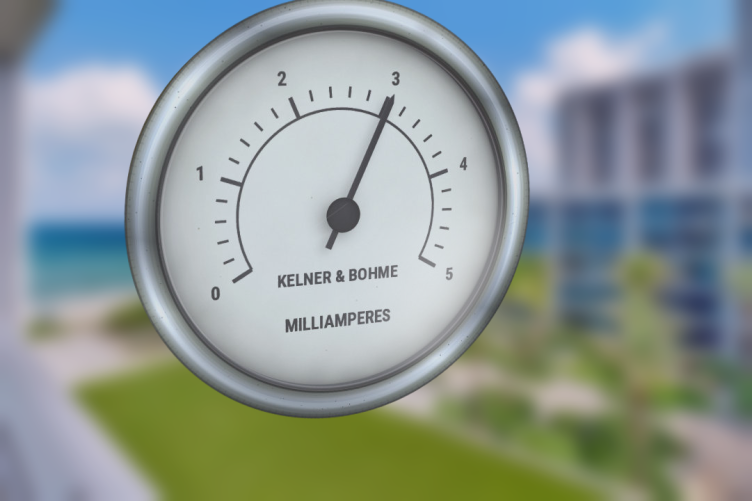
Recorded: 3
